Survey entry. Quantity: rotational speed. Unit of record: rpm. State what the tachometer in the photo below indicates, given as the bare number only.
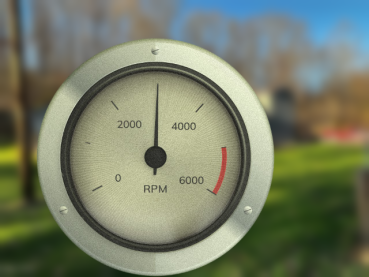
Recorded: 3000
